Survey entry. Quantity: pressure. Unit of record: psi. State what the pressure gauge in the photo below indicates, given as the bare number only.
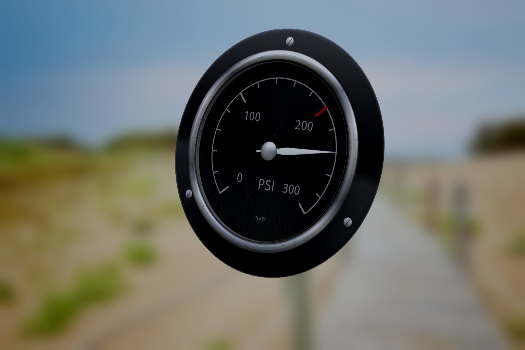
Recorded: 240
